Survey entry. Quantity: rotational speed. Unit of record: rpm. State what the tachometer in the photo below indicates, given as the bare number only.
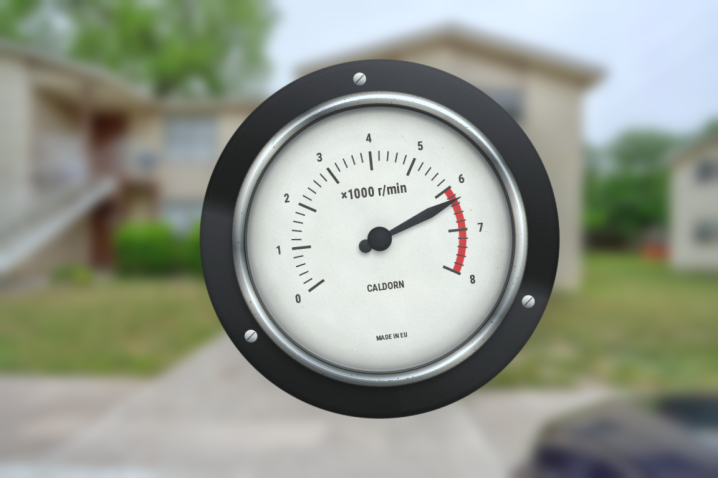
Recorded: 6300
